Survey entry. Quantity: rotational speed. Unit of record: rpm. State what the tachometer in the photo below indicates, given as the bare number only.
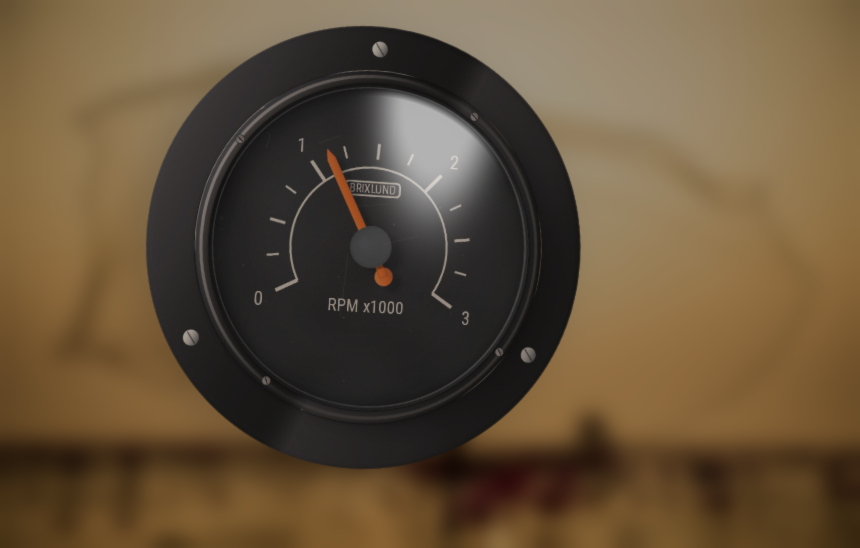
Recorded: 1125
